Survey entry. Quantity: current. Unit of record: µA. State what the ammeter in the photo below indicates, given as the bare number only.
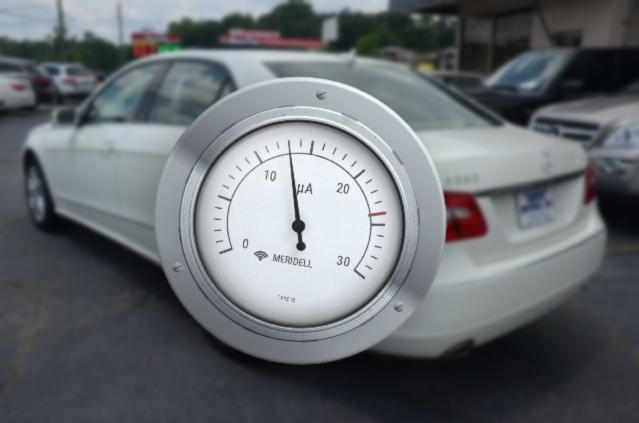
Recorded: 13
